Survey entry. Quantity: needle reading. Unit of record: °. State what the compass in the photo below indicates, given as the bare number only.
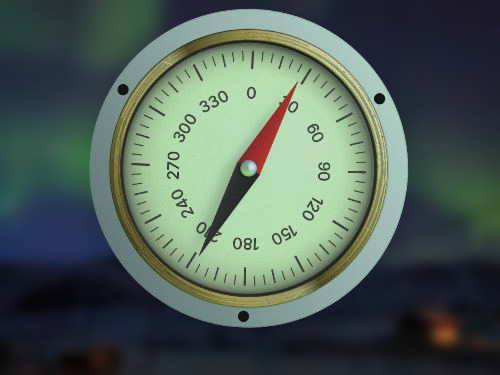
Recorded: 27.5
